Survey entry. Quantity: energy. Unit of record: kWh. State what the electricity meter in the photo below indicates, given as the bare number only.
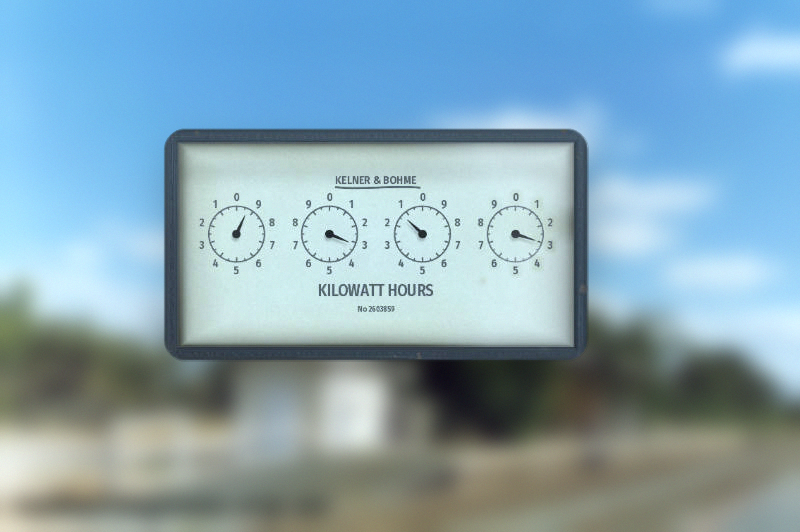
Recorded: 9313
